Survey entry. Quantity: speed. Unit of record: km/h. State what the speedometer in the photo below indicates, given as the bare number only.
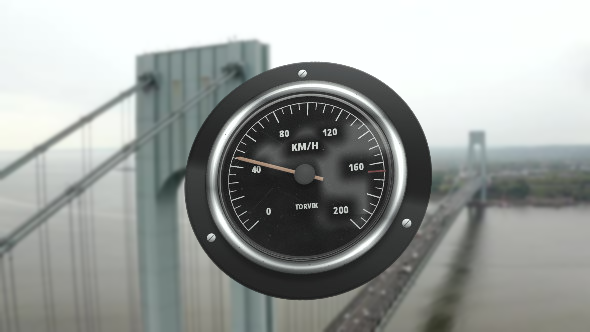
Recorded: 45
